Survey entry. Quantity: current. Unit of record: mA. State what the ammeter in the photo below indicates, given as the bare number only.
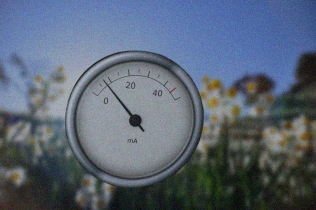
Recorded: 7.5
